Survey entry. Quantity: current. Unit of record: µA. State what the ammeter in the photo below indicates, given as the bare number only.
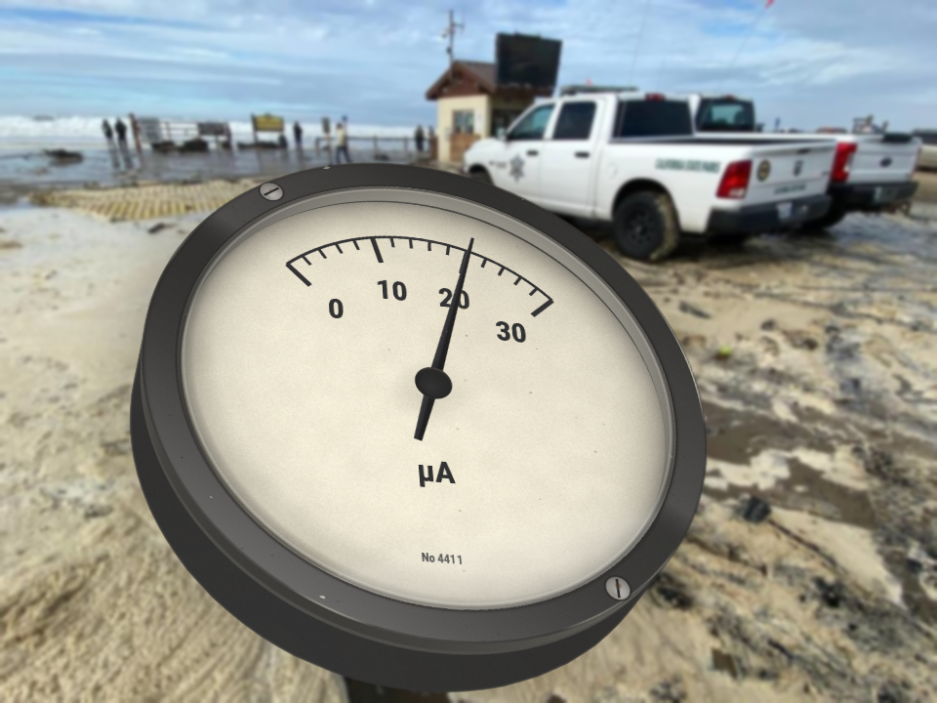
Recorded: 20
